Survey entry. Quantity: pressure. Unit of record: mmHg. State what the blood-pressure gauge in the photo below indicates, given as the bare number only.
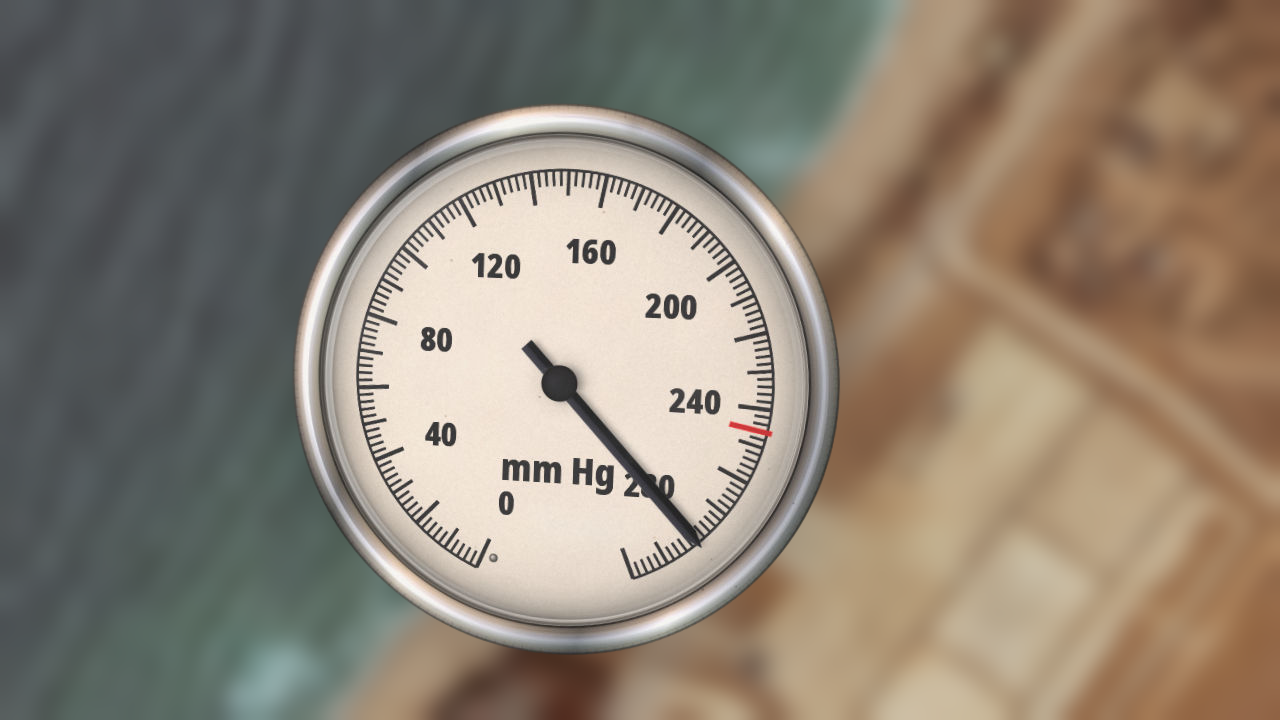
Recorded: 280
